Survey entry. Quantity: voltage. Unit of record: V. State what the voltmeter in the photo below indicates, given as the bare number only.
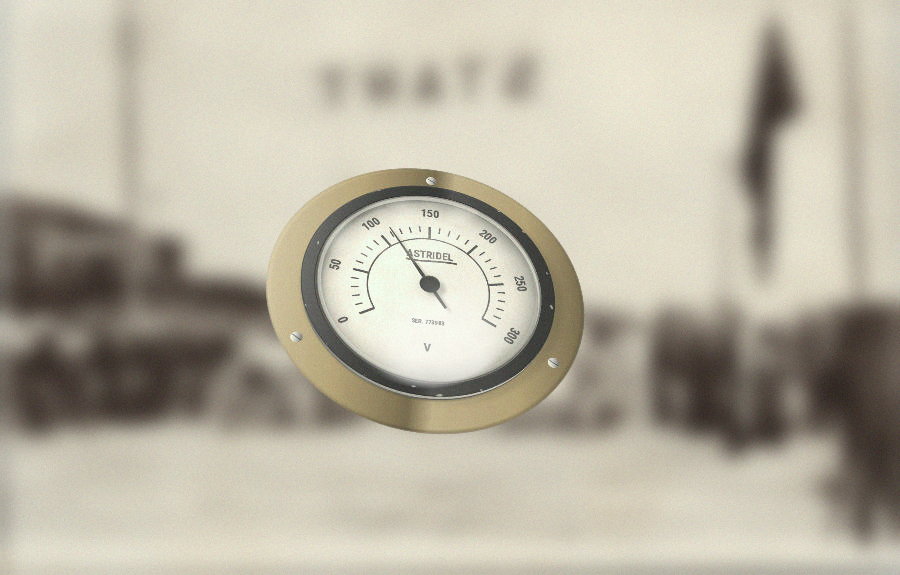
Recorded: 110
